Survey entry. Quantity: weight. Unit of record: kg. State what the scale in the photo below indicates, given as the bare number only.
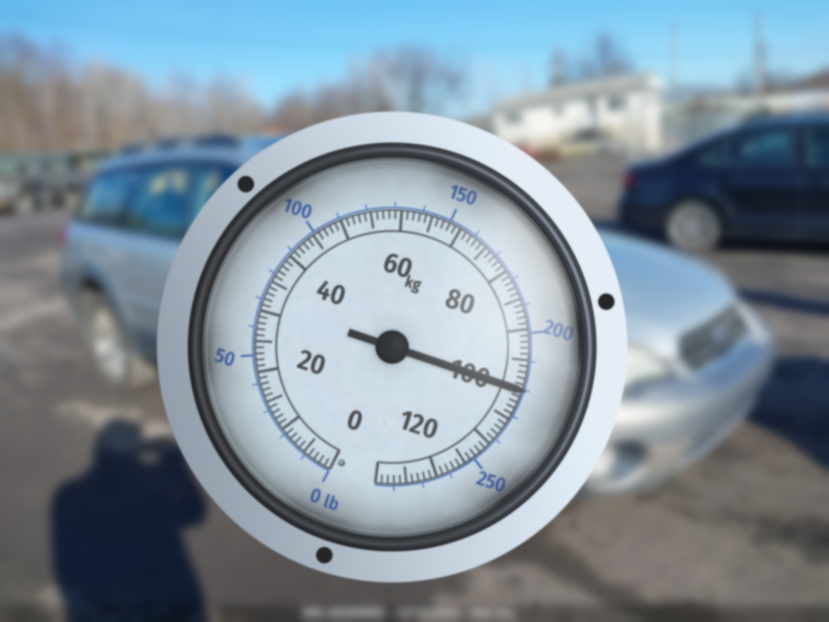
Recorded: 100
